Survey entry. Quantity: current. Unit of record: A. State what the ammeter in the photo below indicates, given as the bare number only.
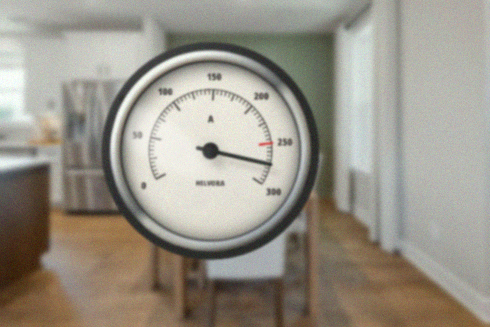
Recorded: 275
